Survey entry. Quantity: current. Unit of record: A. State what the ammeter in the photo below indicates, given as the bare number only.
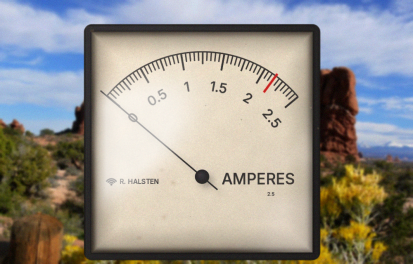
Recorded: 0
